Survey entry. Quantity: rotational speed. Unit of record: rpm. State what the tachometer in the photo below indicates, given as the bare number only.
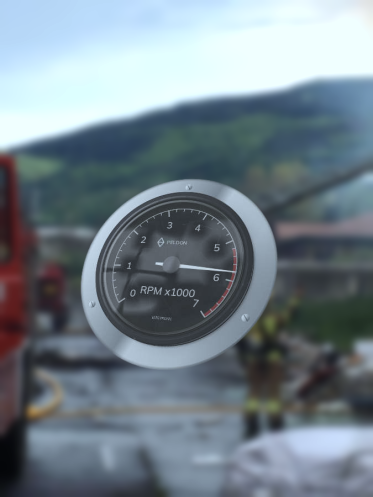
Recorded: 5800
